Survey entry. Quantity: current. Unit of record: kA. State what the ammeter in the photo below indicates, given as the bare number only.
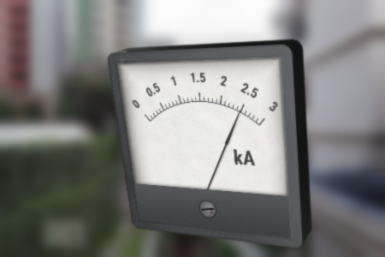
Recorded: 2.5
